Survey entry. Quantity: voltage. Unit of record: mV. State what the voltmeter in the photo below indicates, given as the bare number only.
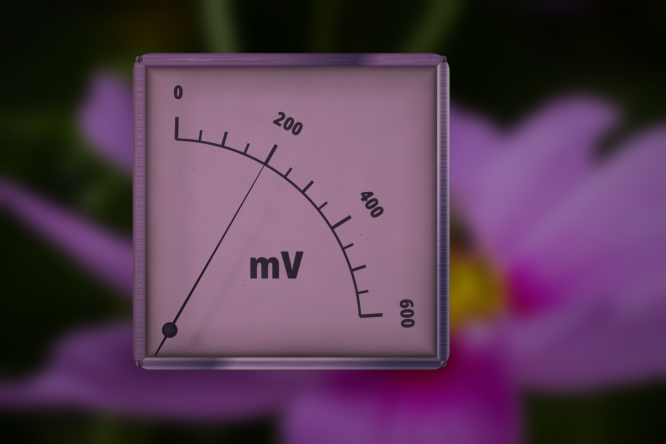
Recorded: 200
